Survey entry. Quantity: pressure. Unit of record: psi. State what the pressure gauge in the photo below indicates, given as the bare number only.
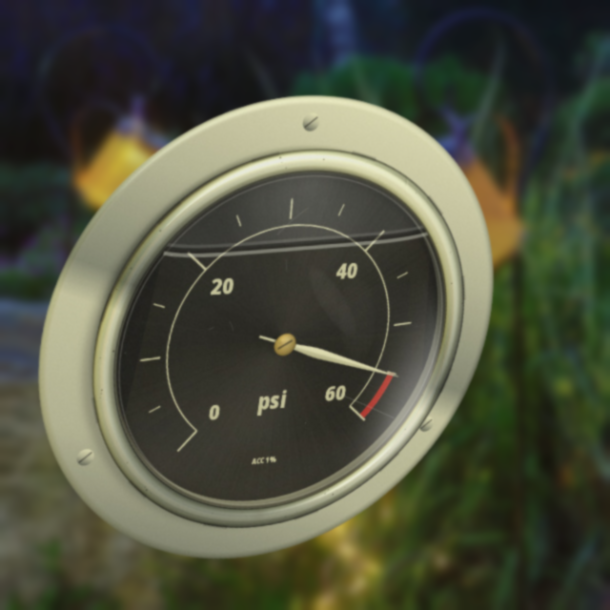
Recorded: 55
